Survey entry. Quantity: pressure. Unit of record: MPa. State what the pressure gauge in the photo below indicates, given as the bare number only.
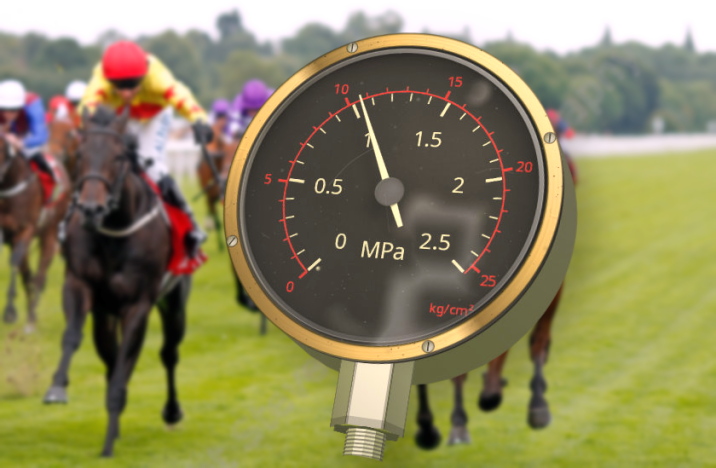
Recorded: 1.05
